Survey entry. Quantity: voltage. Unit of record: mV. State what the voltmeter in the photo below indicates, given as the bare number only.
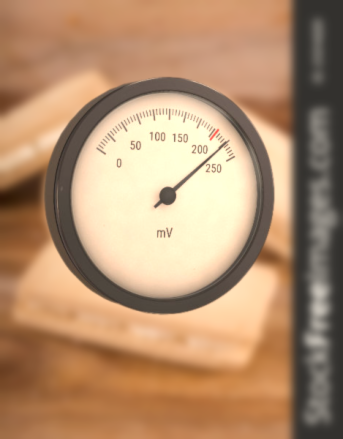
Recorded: 225
